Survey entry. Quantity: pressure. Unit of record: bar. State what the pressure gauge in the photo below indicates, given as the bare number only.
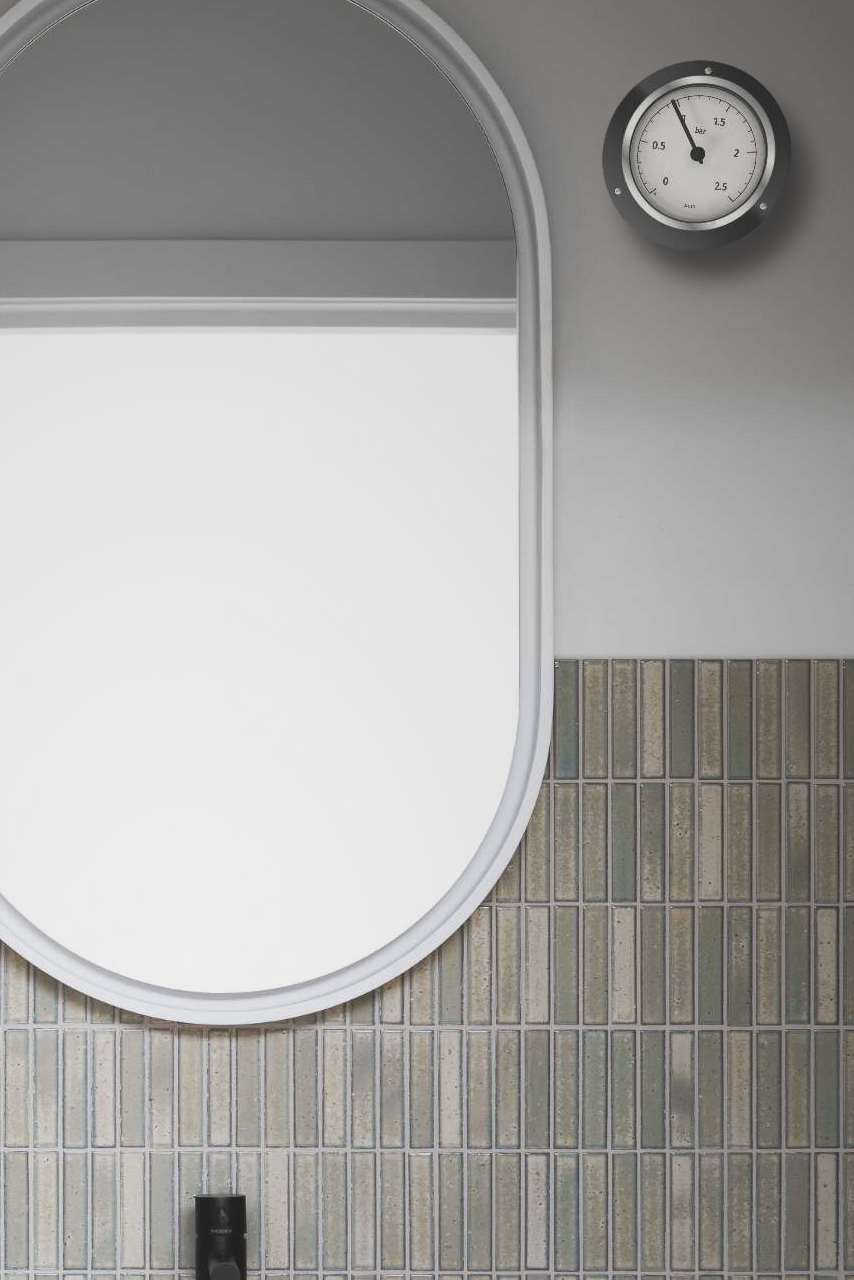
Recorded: 0.95
